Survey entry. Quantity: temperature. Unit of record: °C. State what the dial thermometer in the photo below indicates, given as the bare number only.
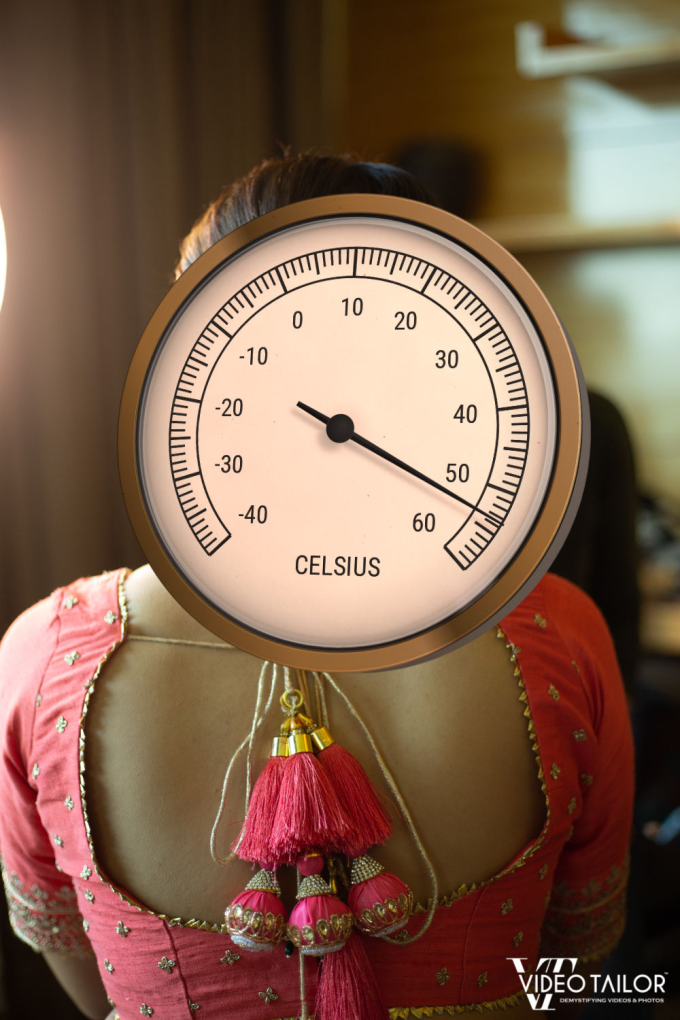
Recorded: 53.5
